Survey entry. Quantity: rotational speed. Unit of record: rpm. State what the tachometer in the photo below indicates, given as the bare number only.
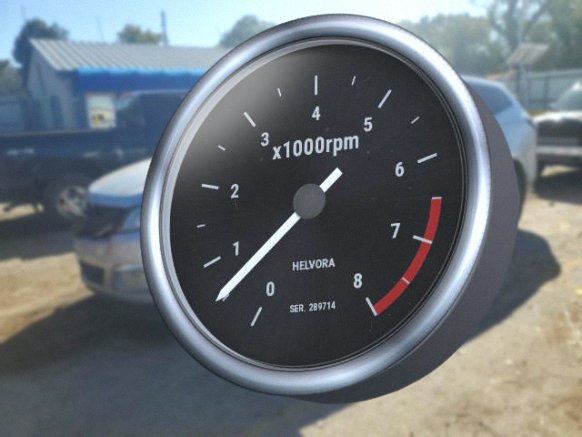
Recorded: 500
